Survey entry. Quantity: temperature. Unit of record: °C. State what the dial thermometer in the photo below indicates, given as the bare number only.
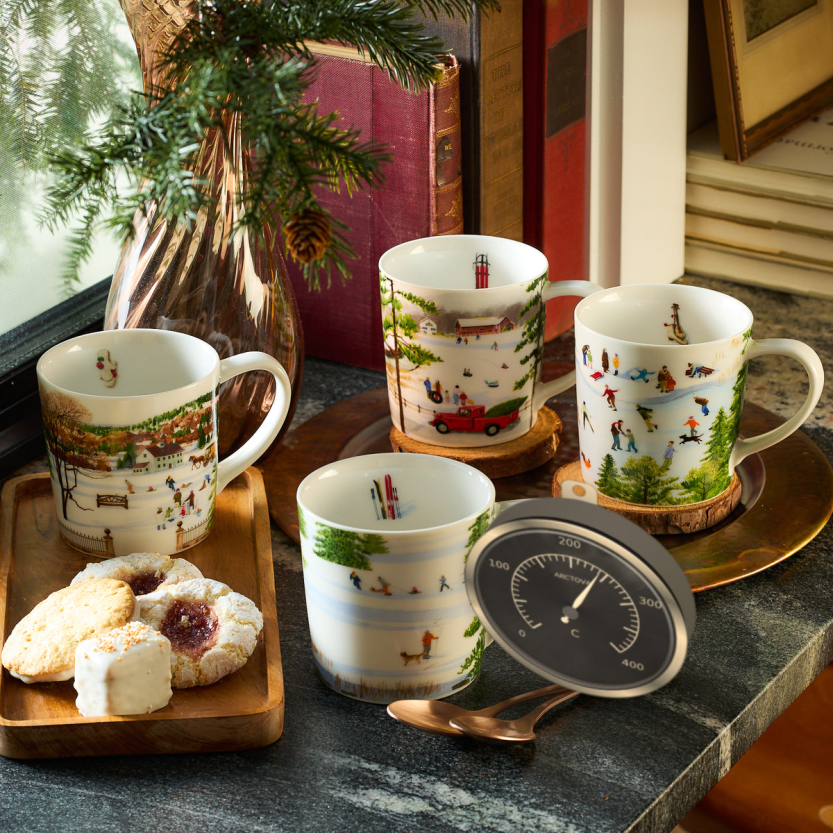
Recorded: 240
